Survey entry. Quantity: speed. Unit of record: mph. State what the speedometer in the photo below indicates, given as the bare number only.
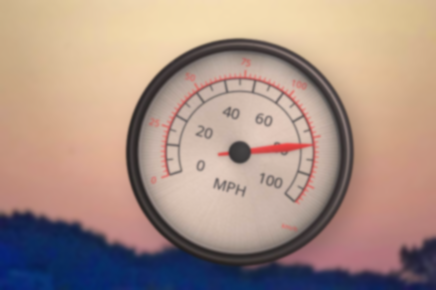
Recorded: 80
